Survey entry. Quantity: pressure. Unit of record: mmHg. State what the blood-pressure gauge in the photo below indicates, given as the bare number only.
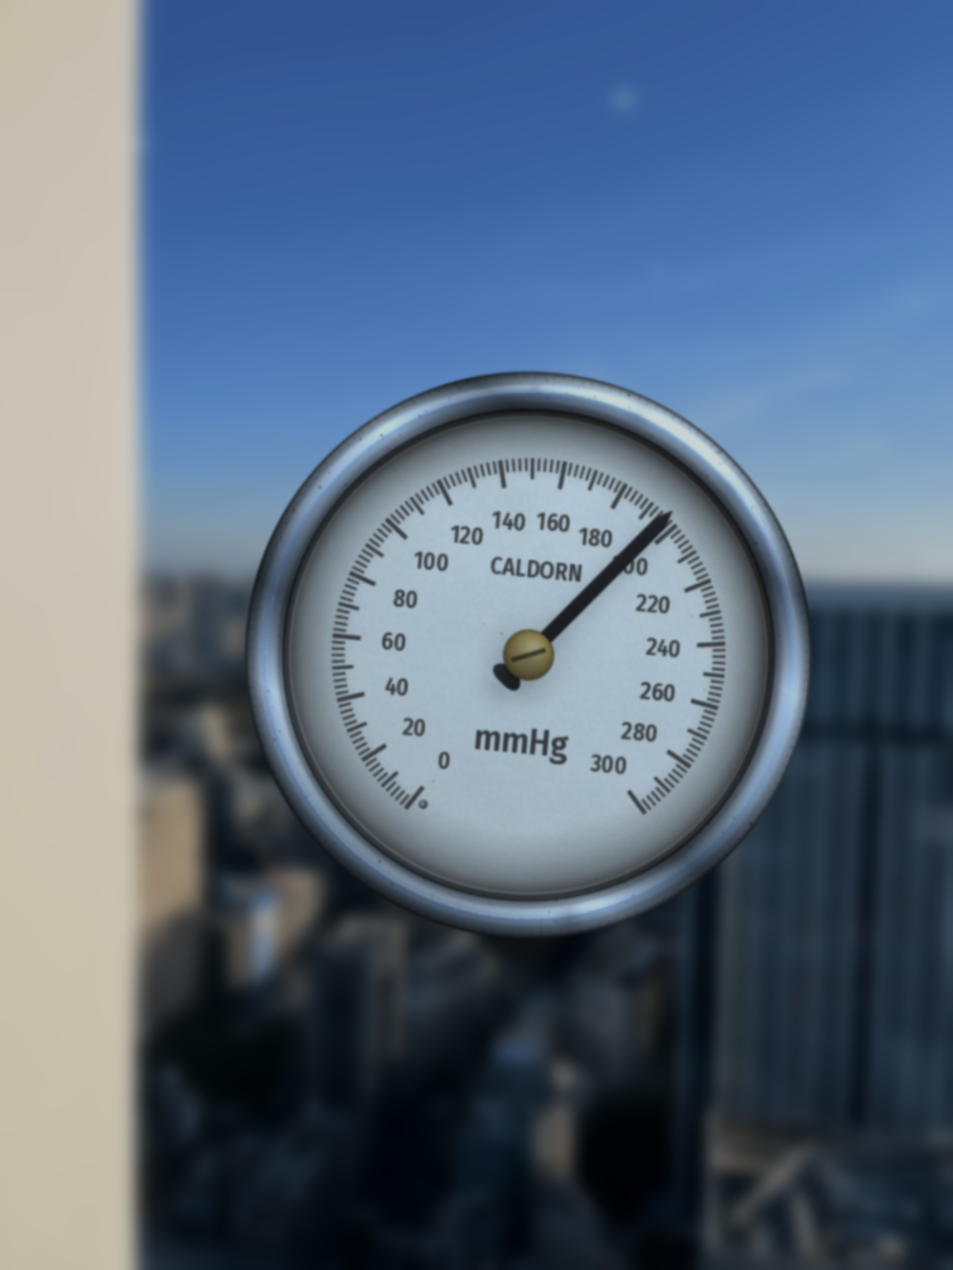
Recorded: 196
